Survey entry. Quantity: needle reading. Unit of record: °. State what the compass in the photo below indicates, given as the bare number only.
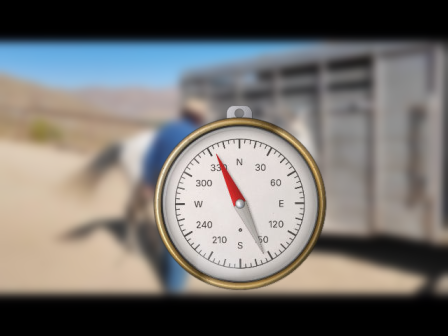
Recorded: 335
